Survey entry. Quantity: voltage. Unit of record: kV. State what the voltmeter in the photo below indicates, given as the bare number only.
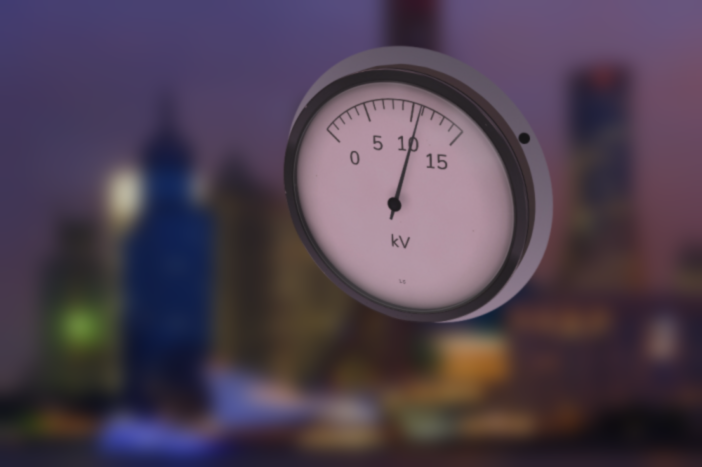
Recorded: 11
